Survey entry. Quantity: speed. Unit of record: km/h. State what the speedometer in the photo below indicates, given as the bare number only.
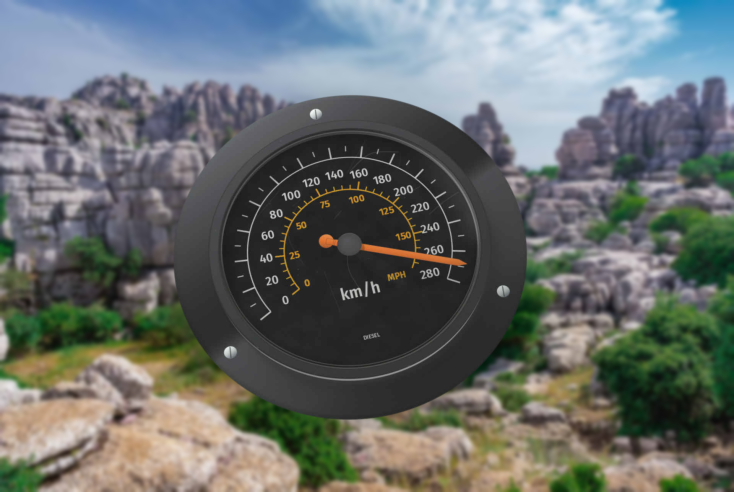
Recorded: 270
